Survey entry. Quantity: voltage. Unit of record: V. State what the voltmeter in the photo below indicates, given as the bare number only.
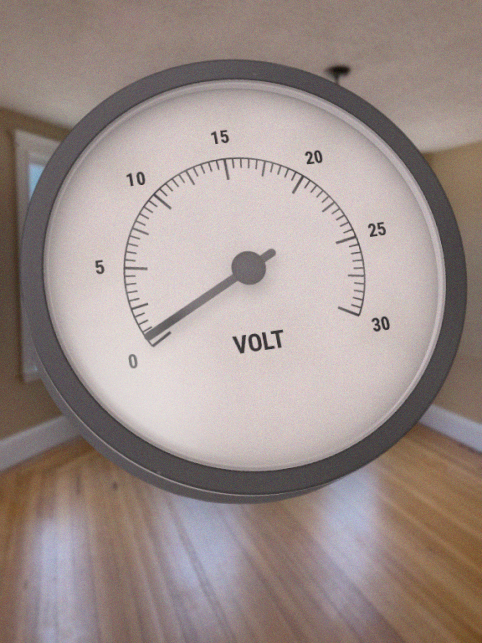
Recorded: 0.5
